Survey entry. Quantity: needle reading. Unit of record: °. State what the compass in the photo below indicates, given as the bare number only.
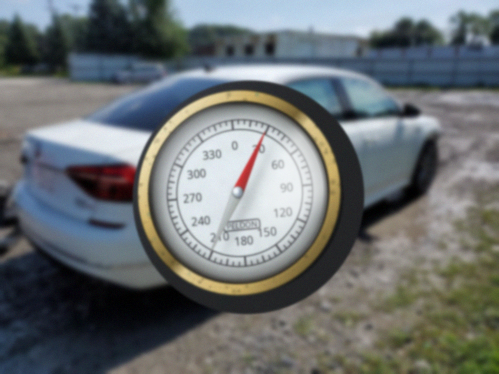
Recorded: 30
